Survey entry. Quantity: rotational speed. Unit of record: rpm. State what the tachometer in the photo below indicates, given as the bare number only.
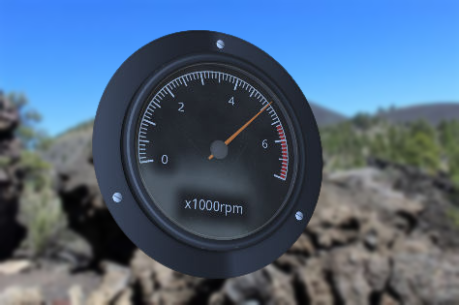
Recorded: 5000
